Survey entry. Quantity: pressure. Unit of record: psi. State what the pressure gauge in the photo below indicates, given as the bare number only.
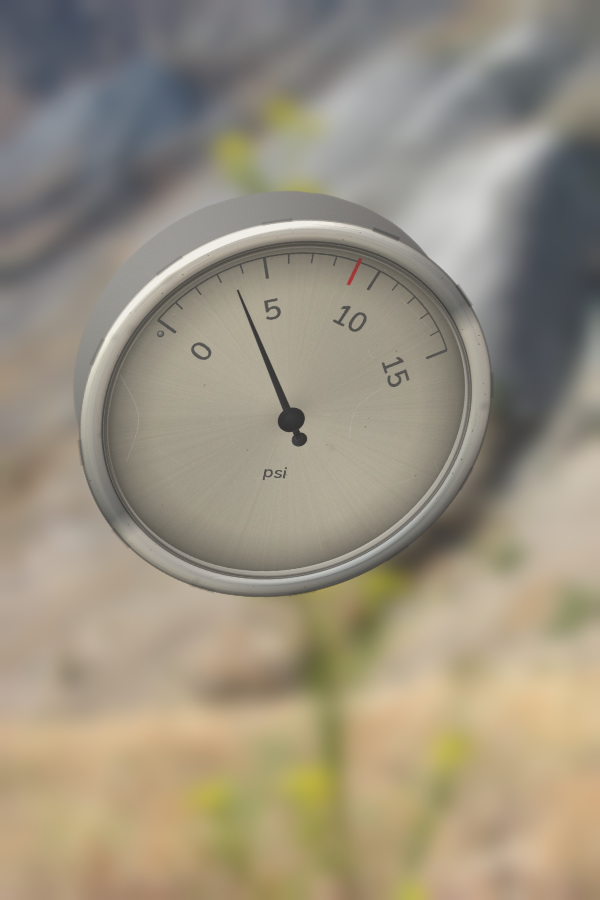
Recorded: 3.5
